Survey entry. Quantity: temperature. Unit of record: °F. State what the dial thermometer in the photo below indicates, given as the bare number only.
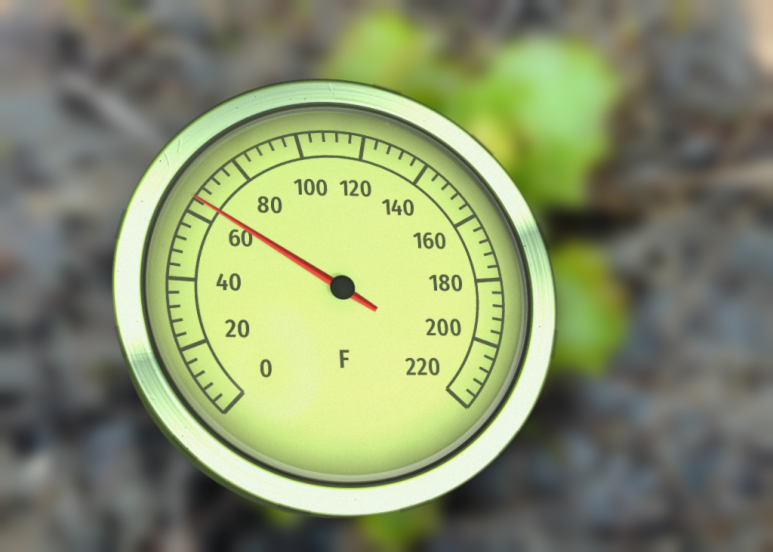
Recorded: 64
